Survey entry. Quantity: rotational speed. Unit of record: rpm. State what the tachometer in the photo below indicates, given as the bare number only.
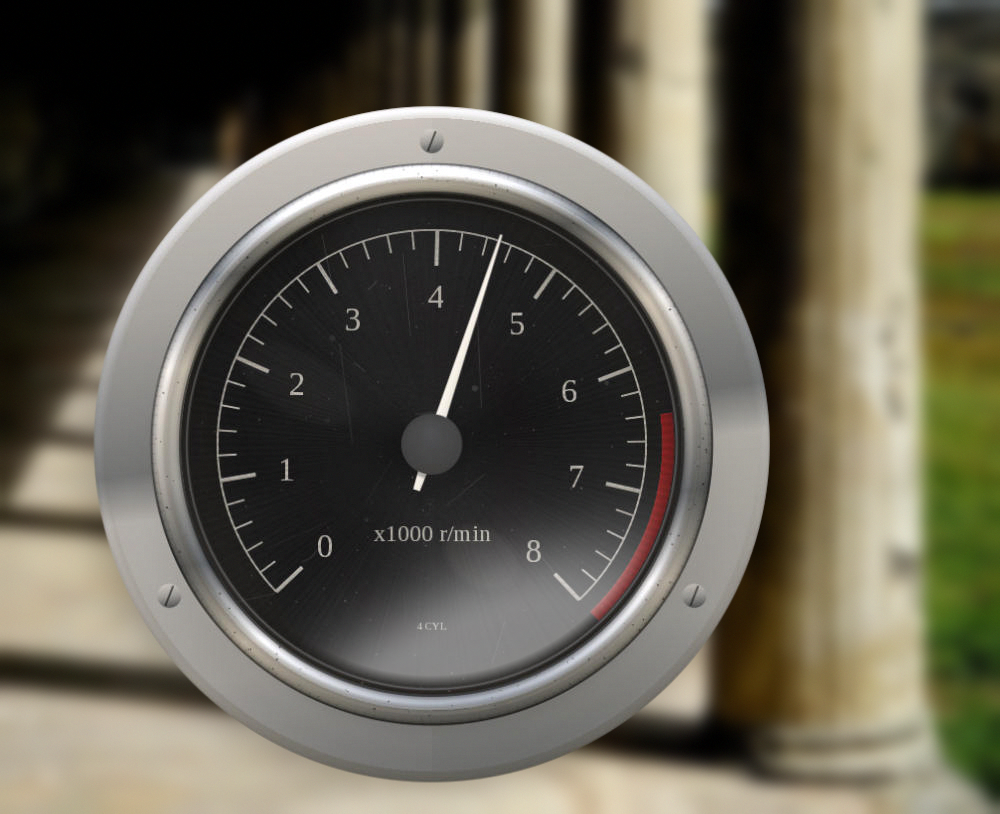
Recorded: 4500
